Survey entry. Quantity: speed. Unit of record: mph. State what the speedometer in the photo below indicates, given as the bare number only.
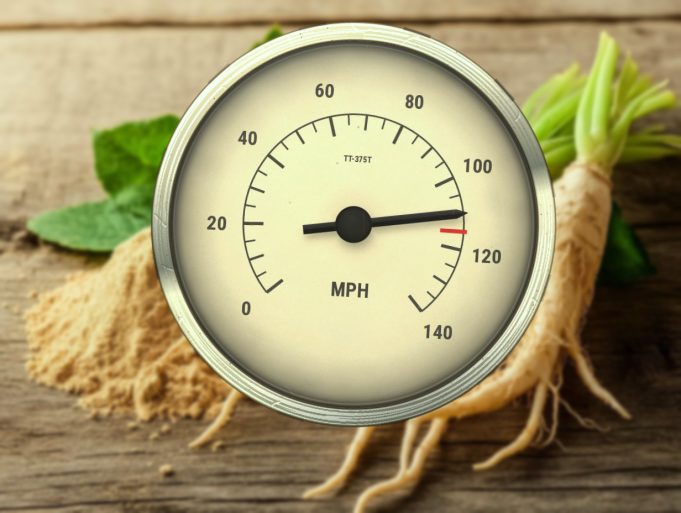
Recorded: 110
